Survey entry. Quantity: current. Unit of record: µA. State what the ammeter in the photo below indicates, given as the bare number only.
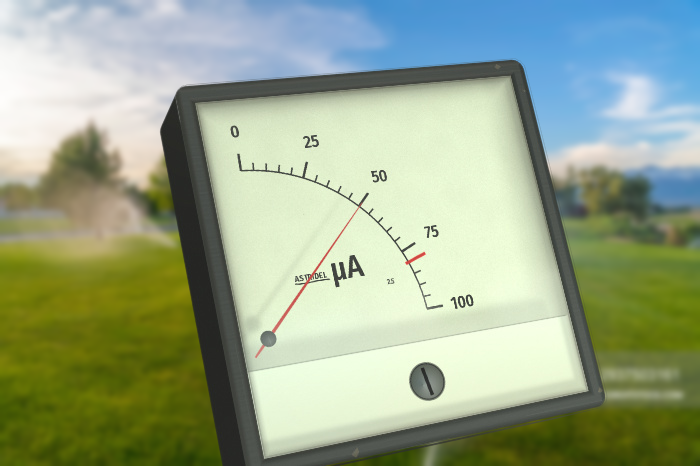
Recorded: 50
